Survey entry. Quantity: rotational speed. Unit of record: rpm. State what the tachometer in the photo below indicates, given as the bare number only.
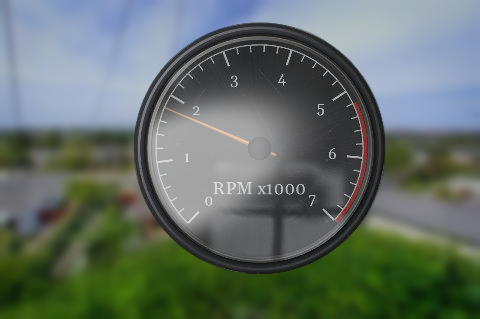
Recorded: 1800
